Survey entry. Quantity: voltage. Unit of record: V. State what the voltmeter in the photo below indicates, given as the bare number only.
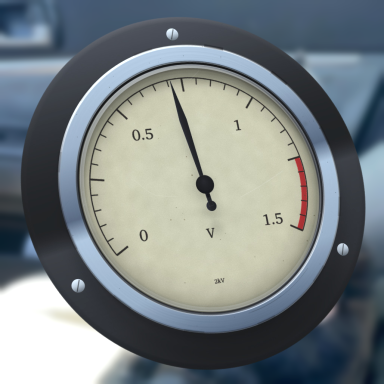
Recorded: 0.7
